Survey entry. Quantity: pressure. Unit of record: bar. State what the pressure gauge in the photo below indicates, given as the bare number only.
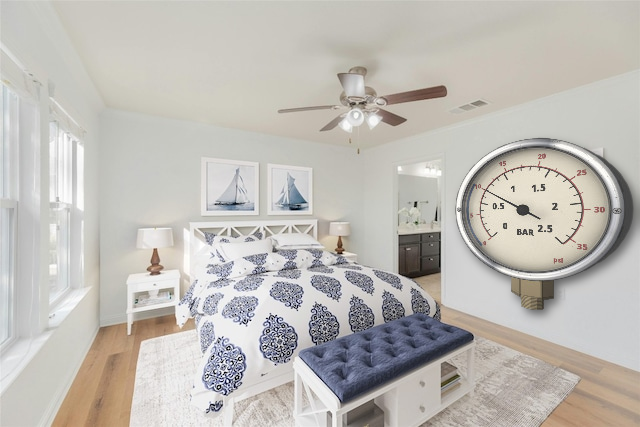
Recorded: 0.7
